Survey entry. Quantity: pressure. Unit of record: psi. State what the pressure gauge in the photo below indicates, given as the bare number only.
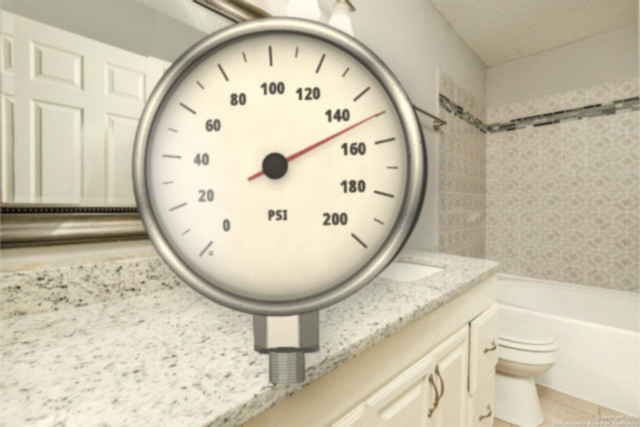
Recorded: 150
